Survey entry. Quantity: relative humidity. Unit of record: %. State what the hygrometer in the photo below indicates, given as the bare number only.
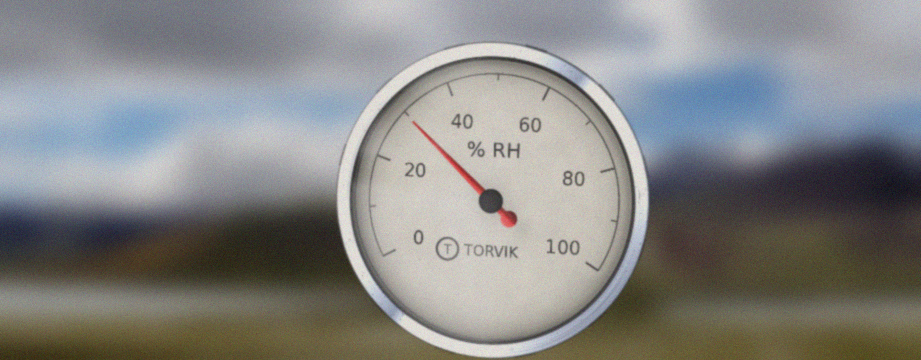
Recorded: 30
